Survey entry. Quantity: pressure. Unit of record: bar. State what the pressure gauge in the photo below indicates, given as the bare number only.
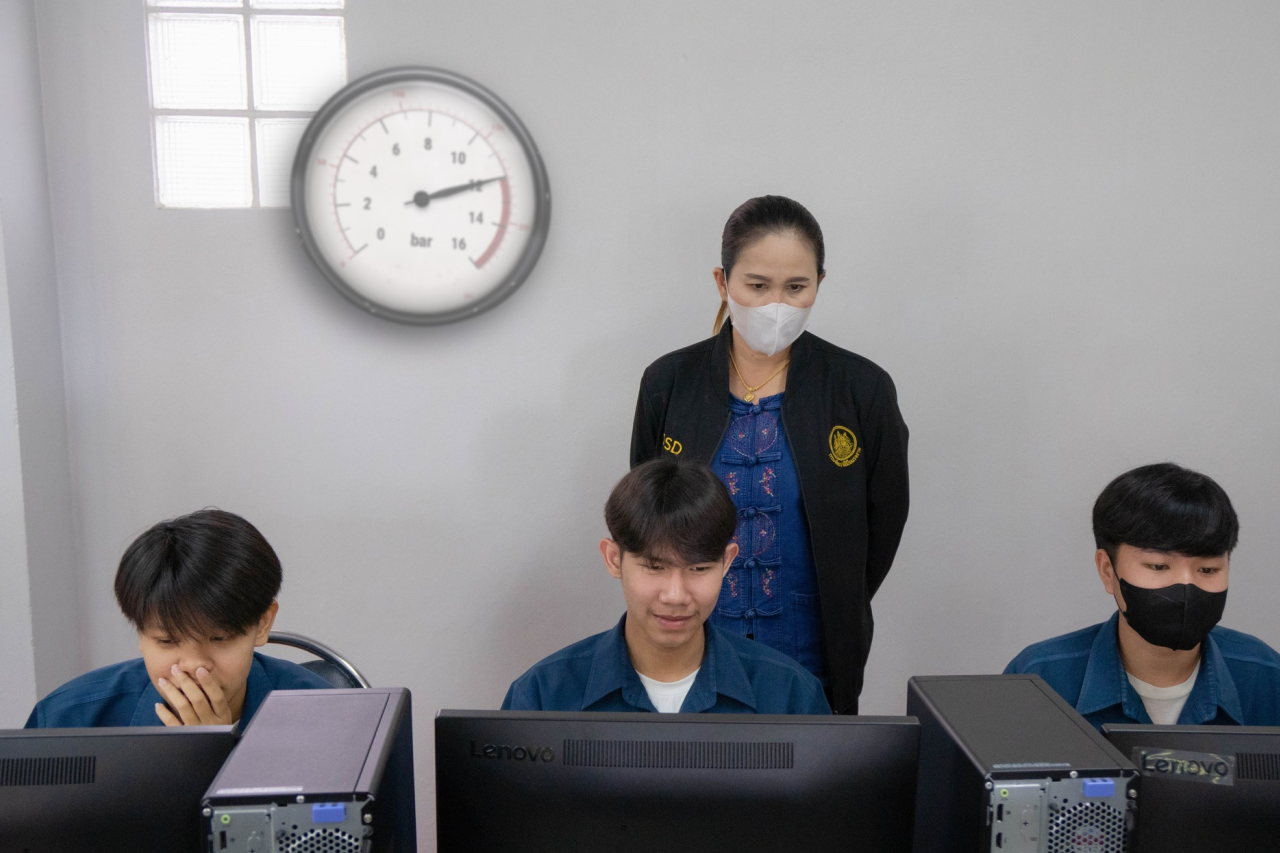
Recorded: 12
